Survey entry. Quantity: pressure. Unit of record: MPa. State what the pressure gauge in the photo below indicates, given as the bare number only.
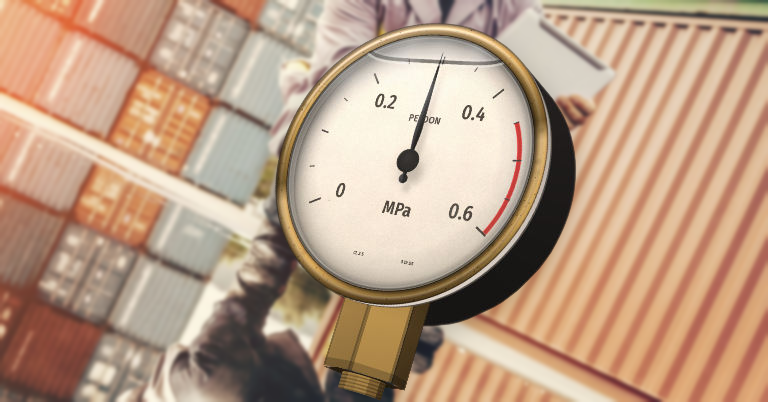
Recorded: 0.3
